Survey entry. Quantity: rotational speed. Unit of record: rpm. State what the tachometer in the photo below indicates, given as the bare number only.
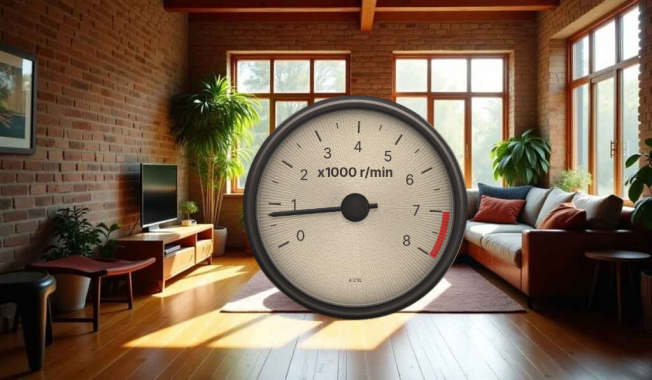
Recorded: 750
